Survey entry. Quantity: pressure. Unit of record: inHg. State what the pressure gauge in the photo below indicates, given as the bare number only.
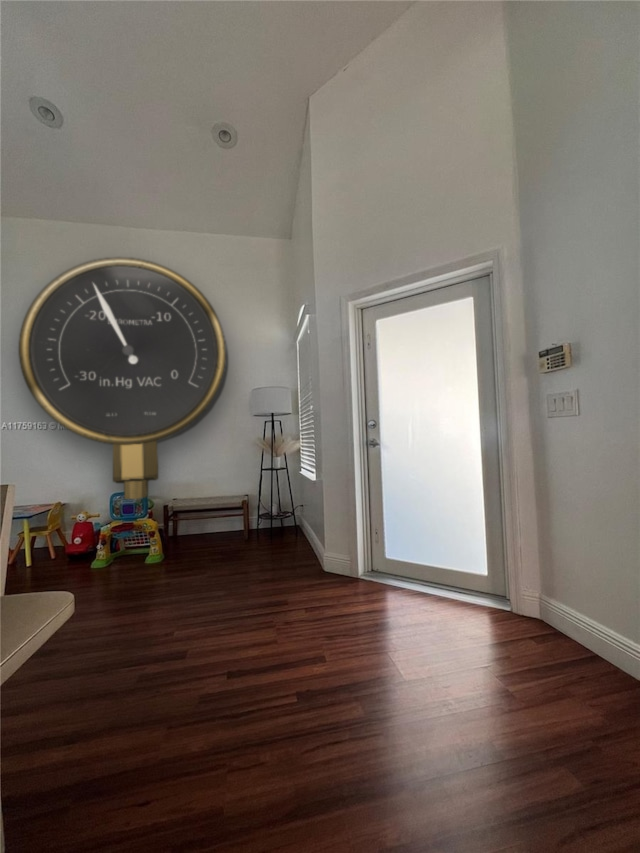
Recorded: -18
